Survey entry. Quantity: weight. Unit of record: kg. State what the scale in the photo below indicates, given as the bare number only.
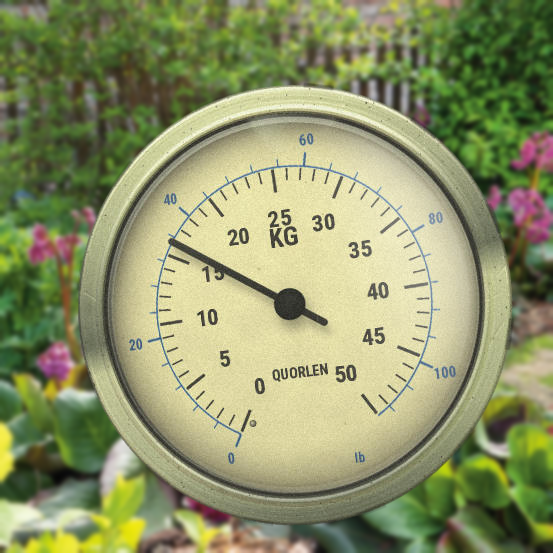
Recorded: 16
